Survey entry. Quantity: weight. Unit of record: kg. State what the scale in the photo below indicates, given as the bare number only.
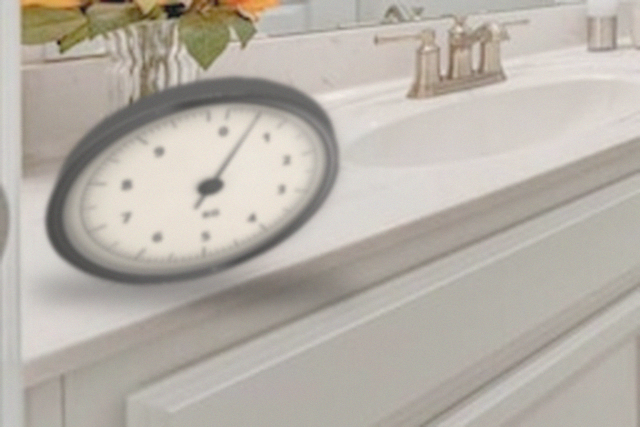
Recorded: 0.5
